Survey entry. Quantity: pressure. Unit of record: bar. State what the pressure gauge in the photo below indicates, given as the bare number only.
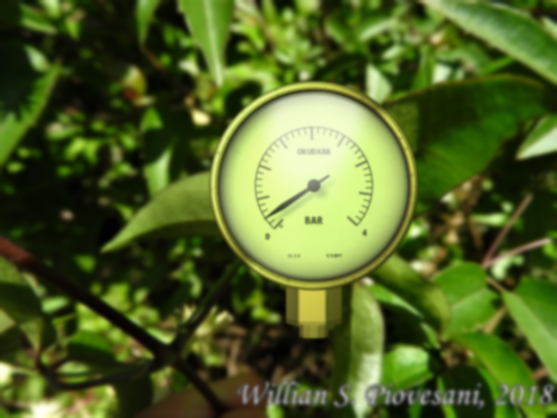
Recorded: 0.2
